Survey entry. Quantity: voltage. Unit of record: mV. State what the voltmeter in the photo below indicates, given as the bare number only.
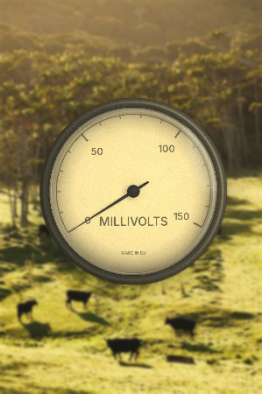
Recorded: 0
